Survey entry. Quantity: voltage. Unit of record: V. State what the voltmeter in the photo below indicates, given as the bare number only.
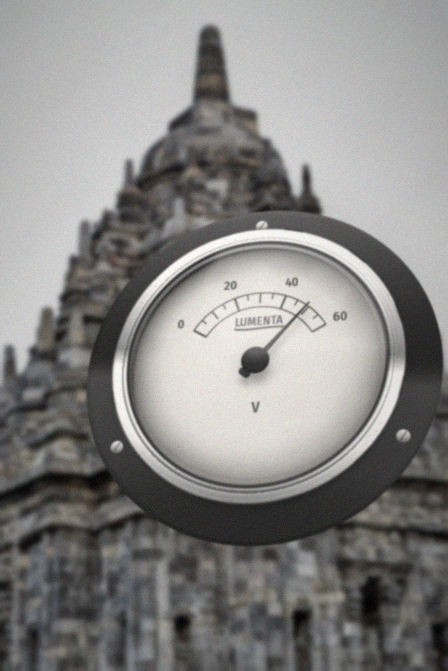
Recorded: 50
